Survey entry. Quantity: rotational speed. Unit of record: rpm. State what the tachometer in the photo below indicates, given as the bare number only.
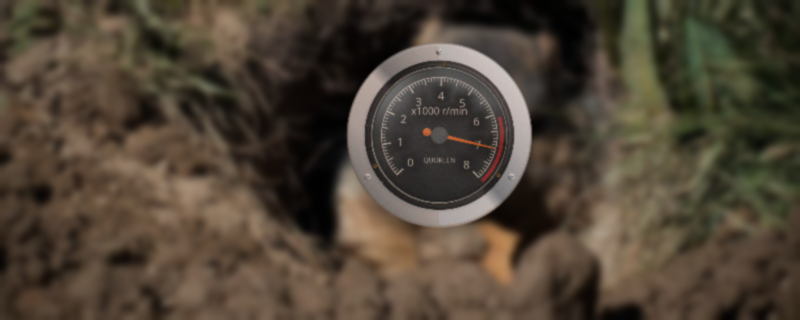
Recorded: 7000
